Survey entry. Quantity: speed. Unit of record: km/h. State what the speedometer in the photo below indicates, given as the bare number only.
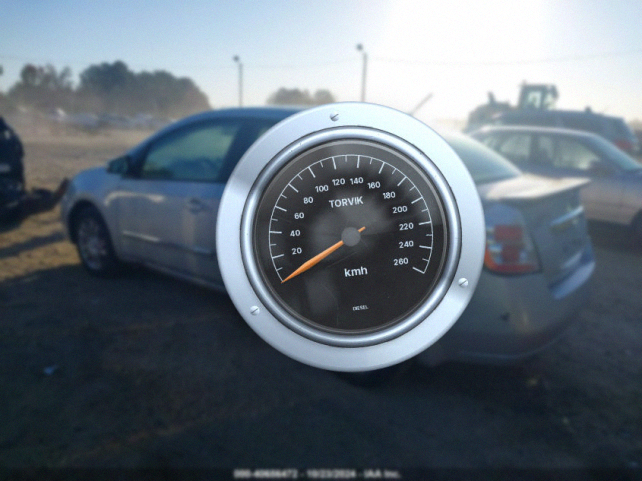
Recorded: 0
